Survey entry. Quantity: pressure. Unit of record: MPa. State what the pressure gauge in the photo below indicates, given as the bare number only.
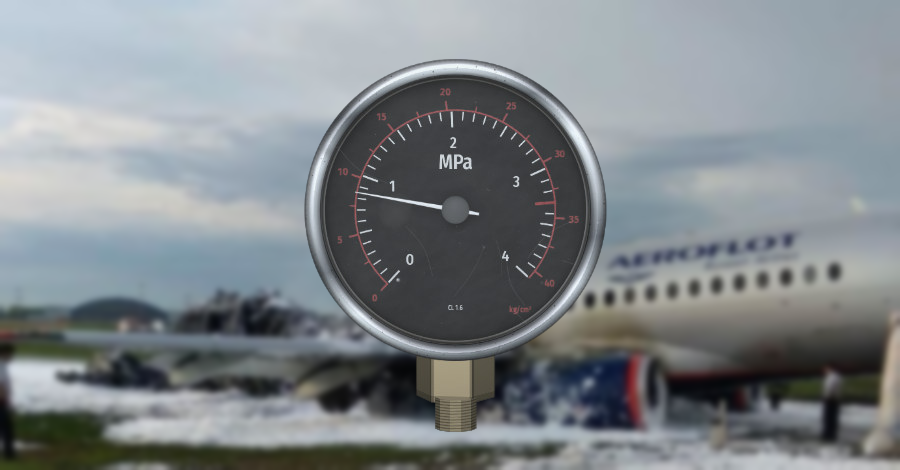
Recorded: 0.85
